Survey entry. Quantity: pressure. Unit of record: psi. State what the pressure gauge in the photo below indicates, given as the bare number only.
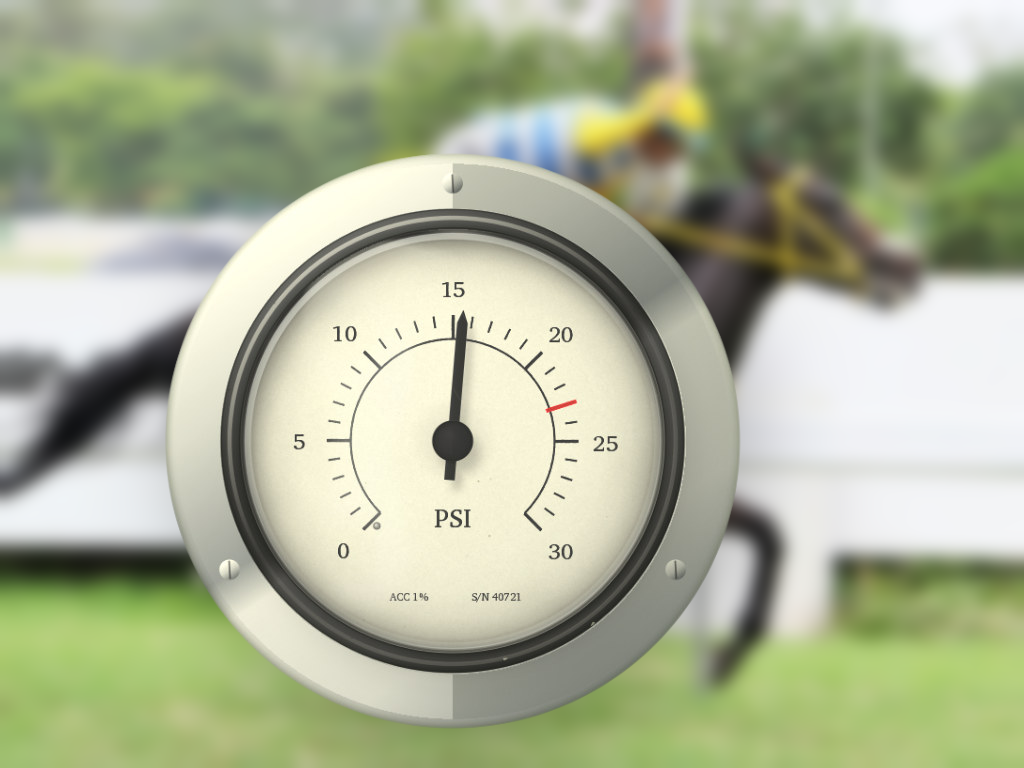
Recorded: 15.5
